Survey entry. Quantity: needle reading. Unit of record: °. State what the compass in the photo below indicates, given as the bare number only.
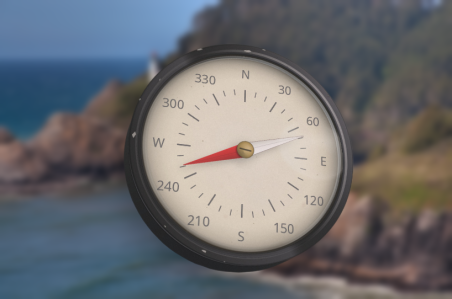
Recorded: 250
